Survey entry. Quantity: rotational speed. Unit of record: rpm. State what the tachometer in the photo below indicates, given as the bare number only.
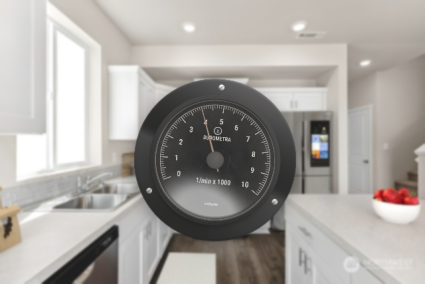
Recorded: 4000
